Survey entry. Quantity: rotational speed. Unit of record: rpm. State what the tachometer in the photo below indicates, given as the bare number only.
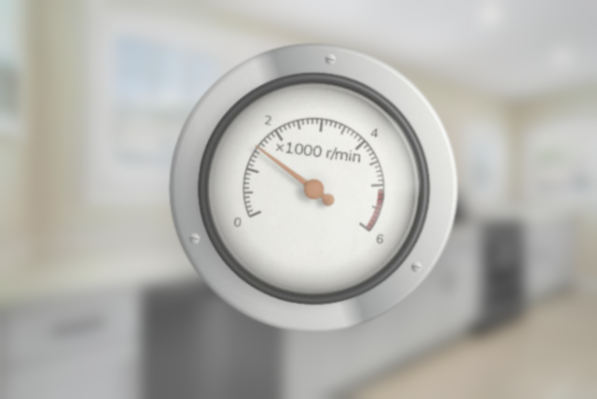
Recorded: 1500
